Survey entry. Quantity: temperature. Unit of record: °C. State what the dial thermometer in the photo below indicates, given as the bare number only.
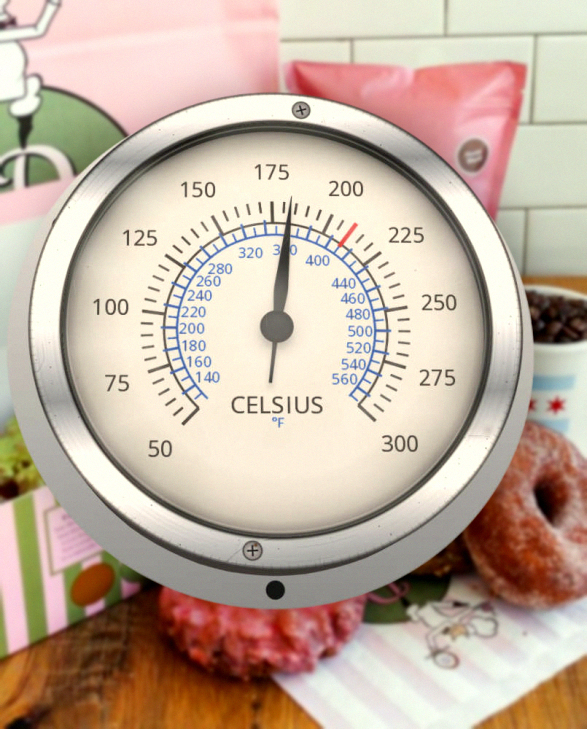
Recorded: 182.5
